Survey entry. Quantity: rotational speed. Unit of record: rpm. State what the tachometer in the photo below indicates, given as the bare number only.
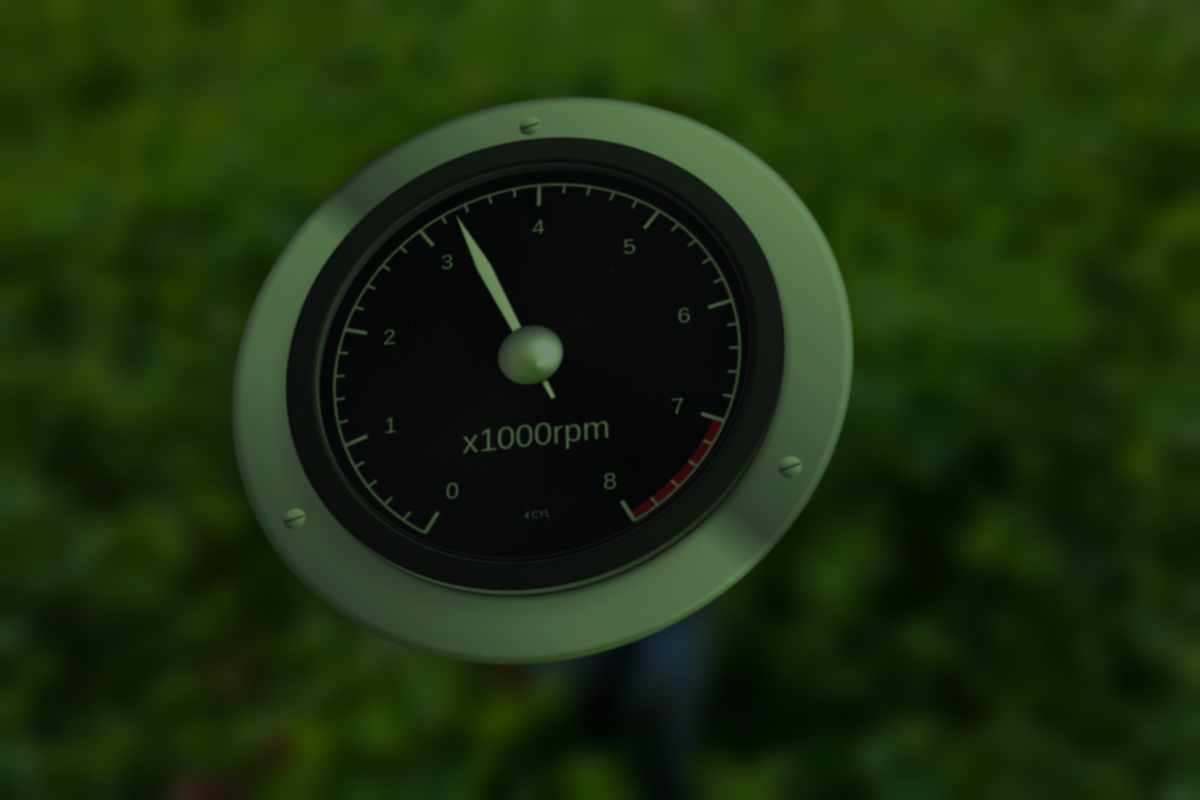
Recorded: 3300
